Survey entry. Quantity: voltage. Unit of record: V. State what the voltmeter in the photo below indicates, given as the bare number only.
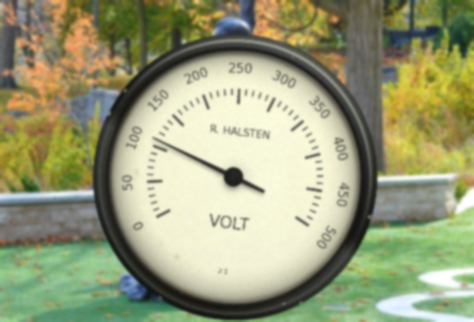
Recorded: 110
